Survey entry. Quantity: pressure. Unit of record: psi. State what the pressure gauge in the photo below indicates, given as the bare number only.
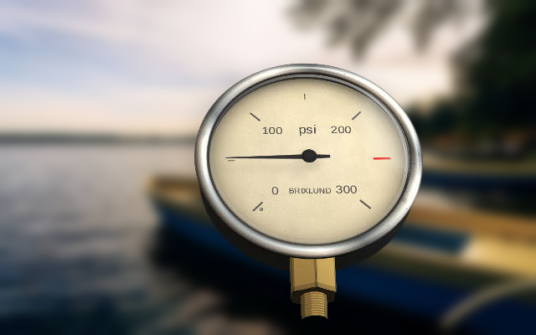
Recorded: 50
